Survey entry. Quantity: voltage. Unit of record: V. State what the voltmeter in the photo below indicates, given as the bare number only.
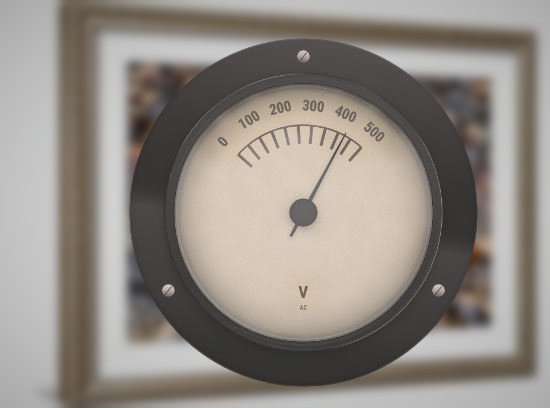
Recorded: 425
